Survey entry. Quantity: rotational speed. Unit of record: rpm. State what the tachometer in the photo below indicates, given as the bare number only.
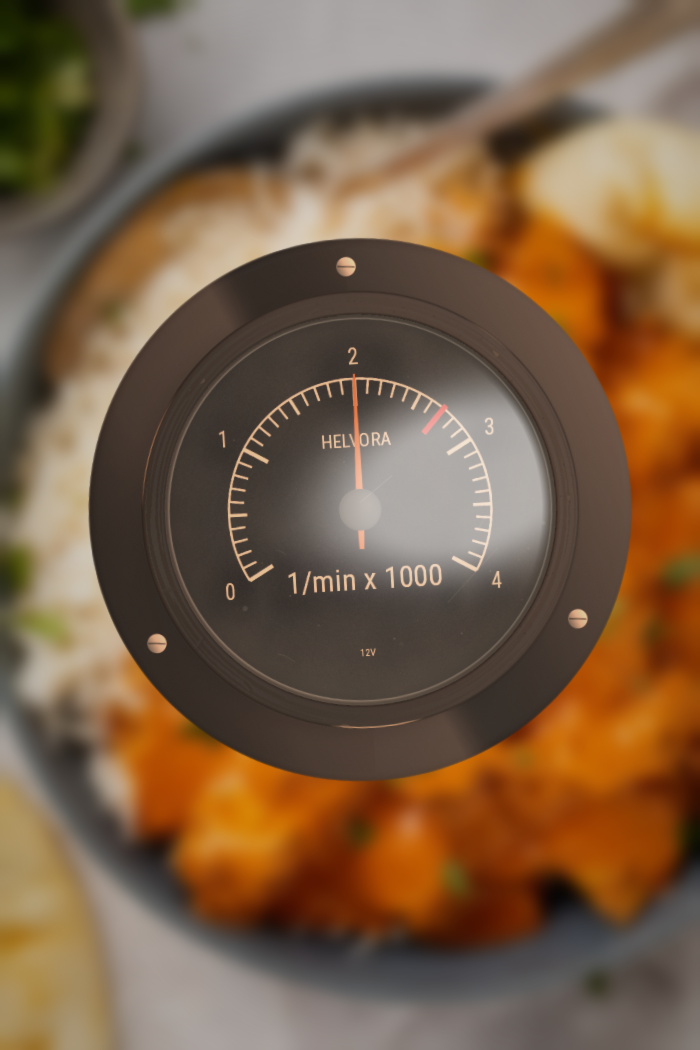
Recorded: 2000
